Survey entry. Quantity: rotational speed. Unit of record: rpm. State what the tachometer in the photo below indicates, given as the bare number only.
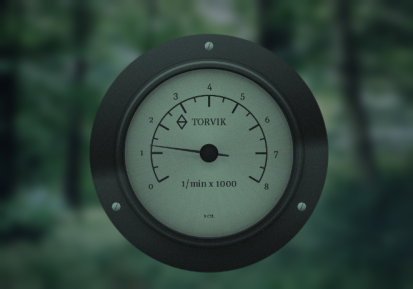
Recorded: 1250
